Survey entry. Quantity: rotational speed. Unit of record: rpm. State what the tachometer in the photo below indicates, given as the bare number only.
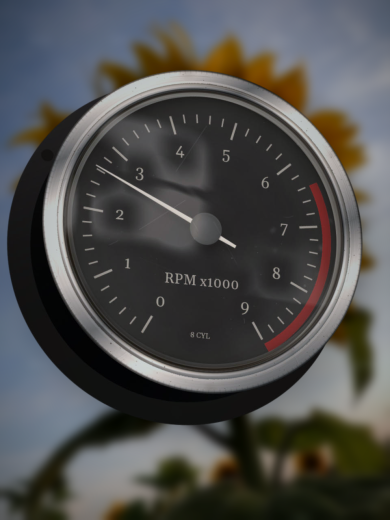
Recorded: 2600
